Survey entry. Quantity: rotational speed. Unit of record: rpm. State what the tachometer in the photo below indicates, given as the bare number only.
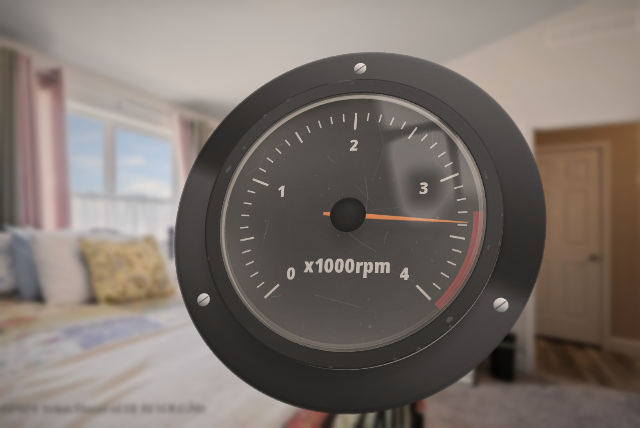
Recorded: 3400
